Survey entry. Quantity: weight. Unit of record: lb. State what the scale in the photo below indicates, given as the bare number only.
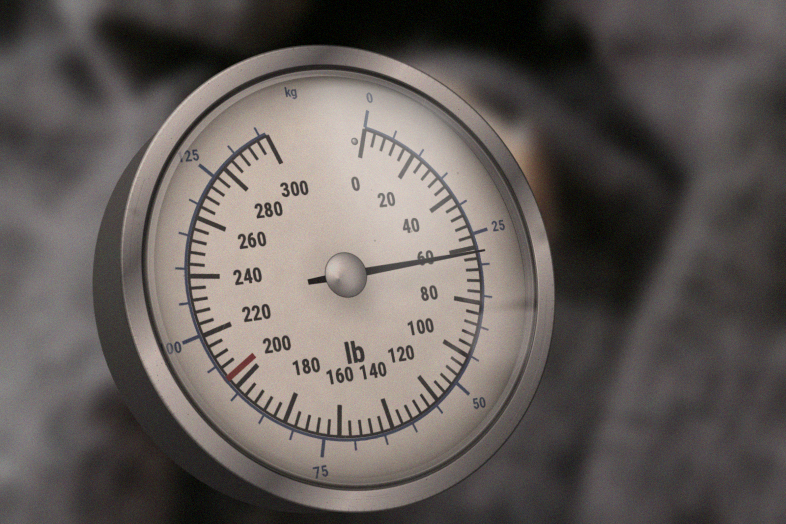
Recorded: 62
